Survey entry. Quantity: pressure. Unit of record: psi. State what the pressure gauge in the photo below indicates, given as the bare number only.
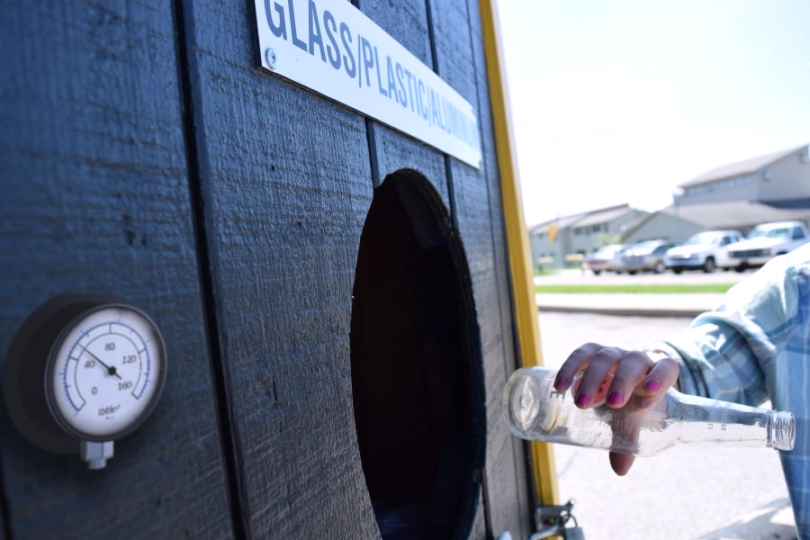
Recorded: 50
